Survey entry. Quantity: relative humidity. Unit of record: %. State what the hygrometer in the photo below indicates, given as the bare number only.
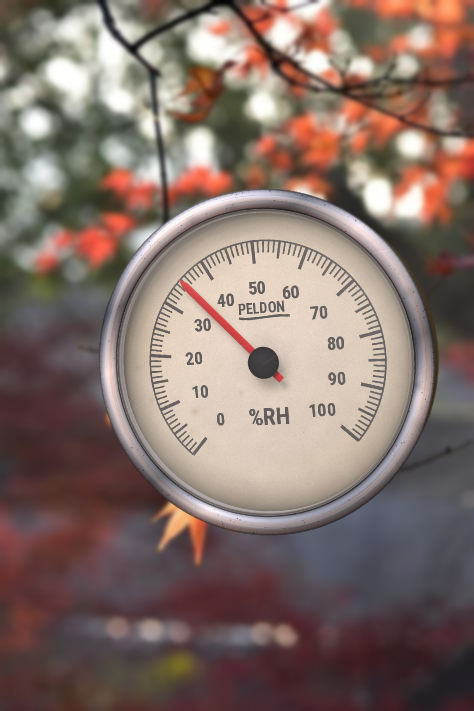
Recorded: 35
